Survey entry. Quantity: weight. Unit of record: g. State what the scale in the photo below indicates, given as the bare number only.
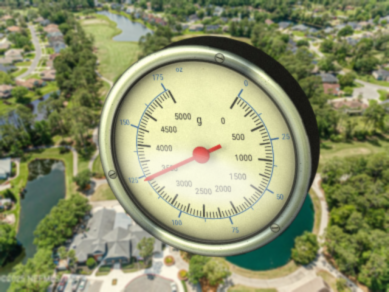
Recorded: 3500
